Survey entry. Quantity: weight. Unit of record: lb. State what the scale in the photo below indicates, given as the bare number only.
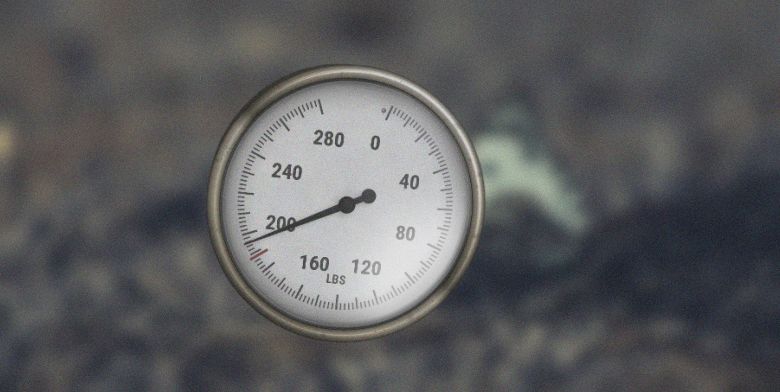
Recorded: 196
